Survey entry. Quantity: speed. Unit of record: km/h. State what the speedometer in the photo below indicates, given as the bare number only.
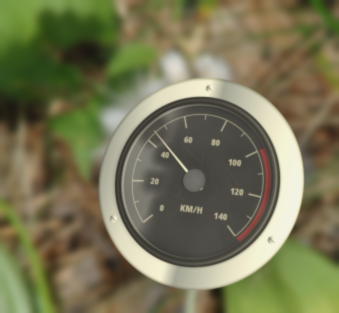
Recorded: 45
